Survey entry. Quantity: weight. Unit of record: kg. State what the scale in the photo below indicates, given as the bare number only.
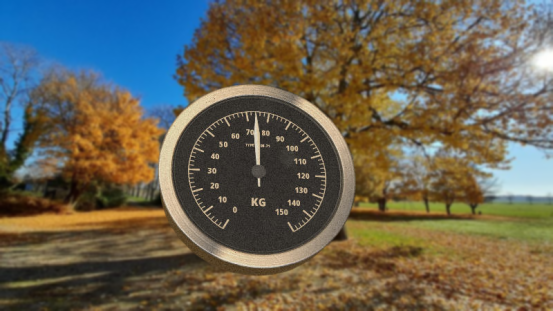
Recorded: 74
